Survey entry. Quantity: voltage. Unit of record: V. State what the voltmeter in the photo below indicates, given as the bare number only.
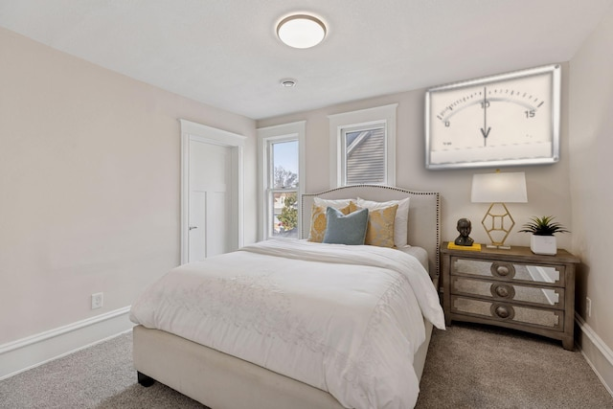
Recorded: 10
